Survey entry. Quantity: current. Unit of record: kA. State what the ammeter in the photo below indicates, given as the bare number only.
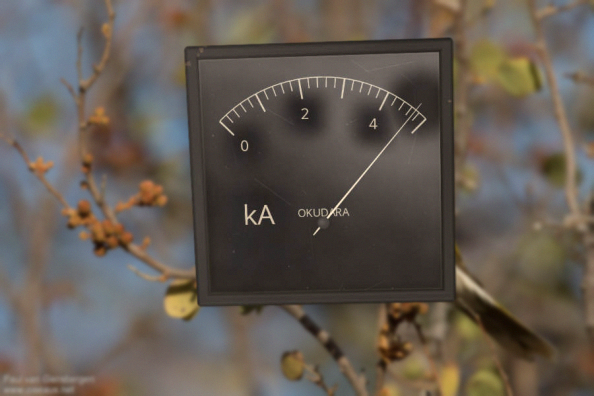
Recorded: 4.7
